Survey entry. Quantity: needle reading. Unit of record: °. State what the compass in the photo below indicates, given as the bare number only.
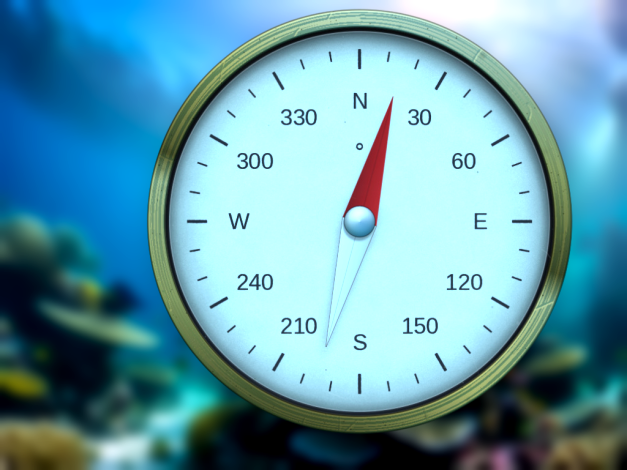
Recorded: 15
